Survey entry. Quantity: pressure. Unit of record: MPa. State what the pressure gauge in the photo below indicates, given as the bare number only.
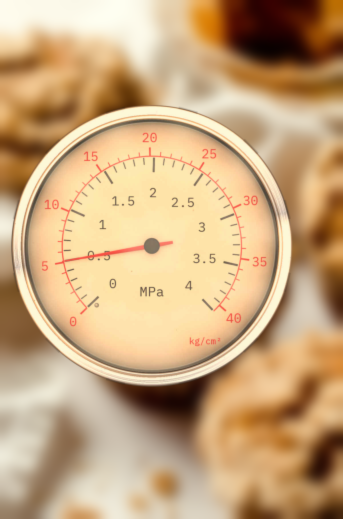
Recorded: 0.5
